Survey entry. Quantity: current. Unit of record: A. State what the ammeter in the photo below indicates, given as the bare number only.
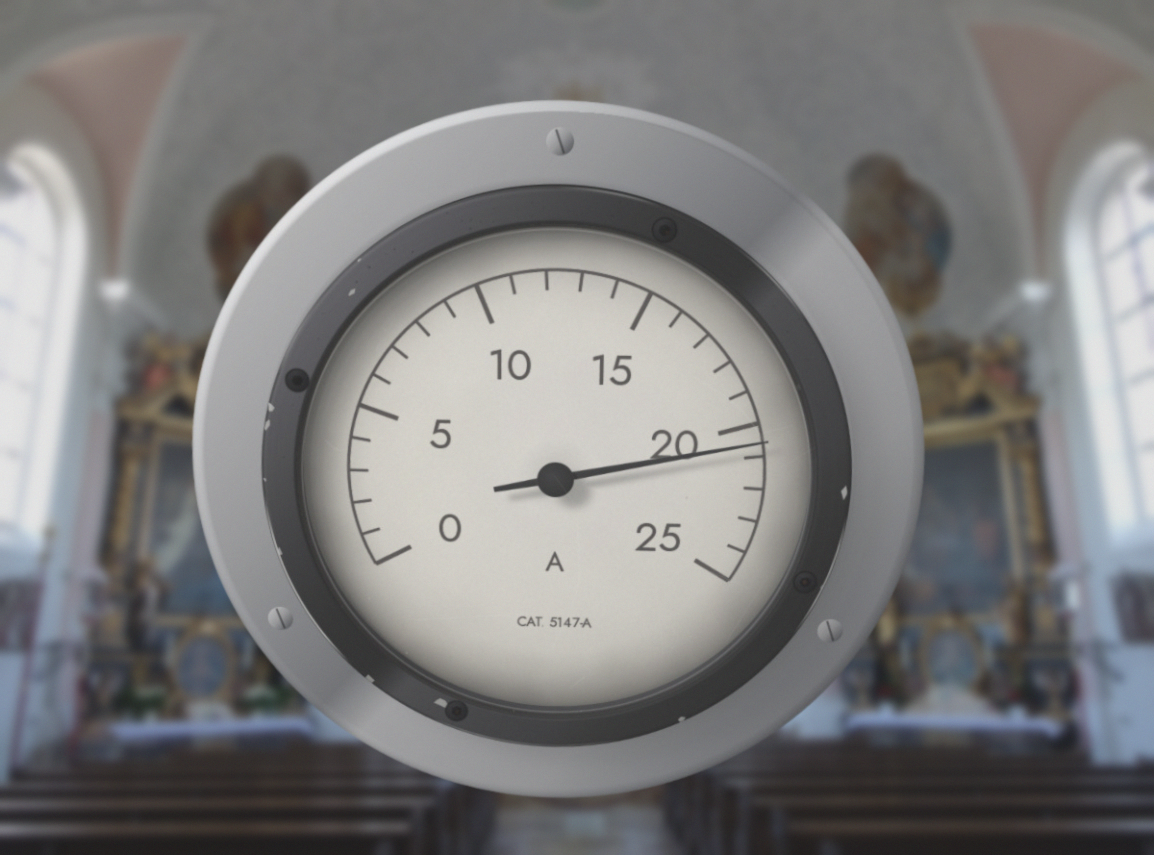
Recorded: 20.5
